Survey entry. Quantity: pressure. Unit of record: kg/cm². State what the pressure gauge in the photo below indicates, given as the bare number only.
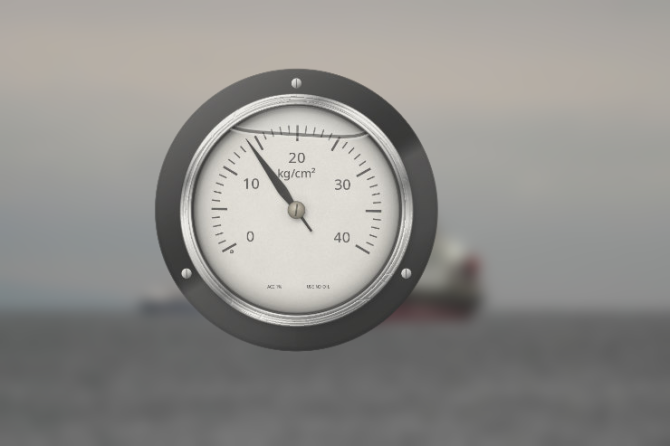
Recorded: 14
